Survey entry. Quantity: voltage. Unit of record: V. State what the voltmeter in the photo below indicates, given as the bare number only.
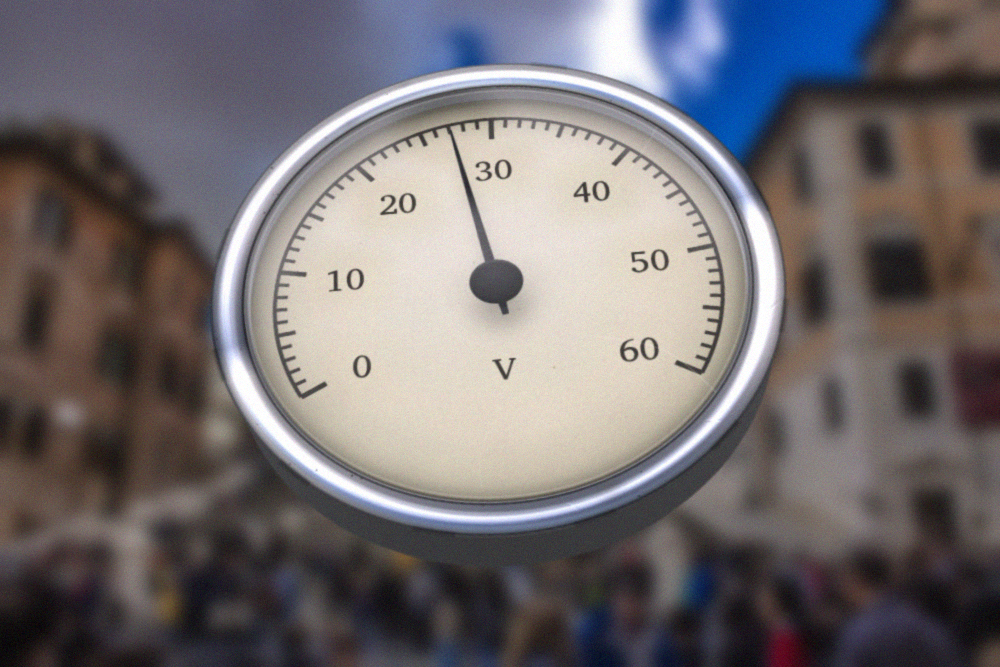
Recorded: 27
